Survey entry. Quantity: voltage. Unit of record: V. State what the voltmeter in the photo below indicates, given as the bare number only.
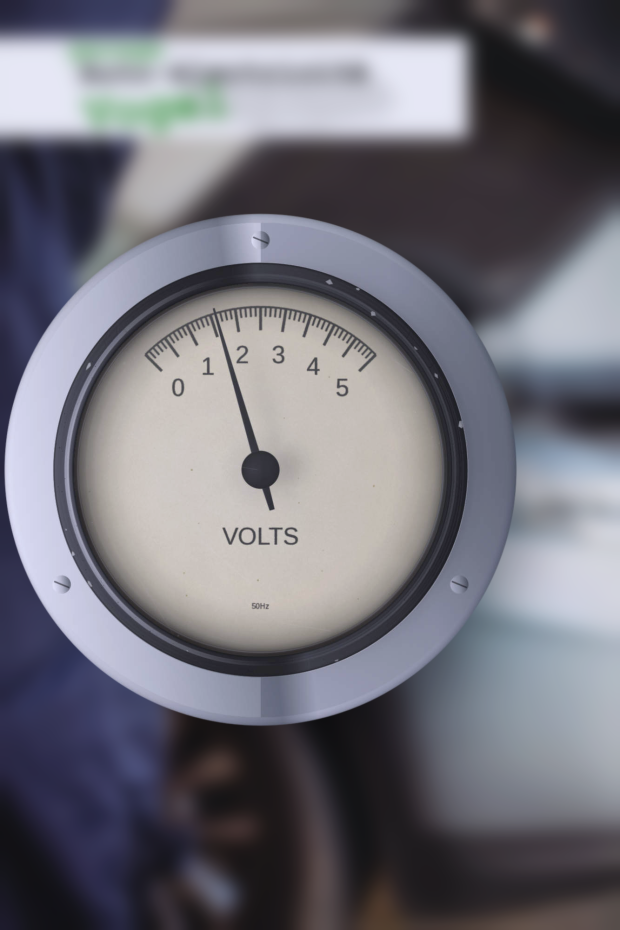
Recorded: 1.6
